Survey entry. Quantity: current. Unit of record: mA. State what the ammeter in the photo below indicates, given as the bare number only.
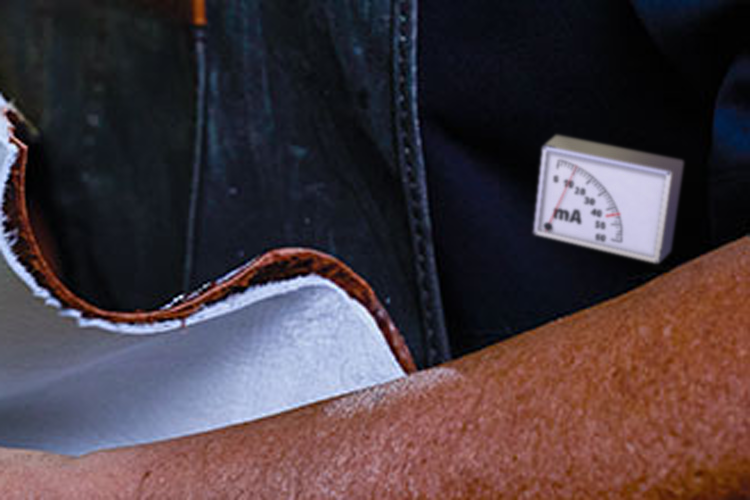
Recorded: 10
